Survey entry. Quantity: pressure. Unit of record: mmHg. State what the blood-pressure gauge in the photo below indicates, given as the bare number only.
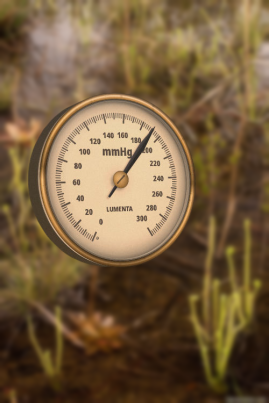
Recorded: 190
